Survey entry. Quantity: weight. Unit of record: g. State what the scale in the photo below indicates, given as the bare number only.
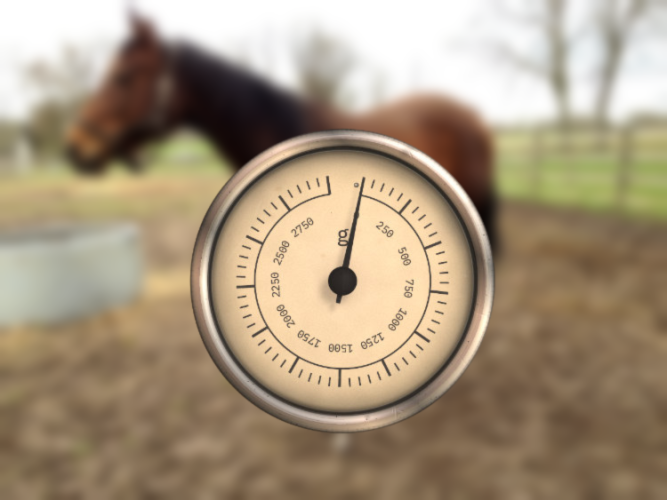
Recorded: 0
